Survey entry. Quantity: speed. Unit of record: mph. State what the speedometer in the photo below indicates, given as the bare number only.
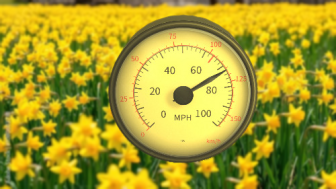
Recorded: 72
